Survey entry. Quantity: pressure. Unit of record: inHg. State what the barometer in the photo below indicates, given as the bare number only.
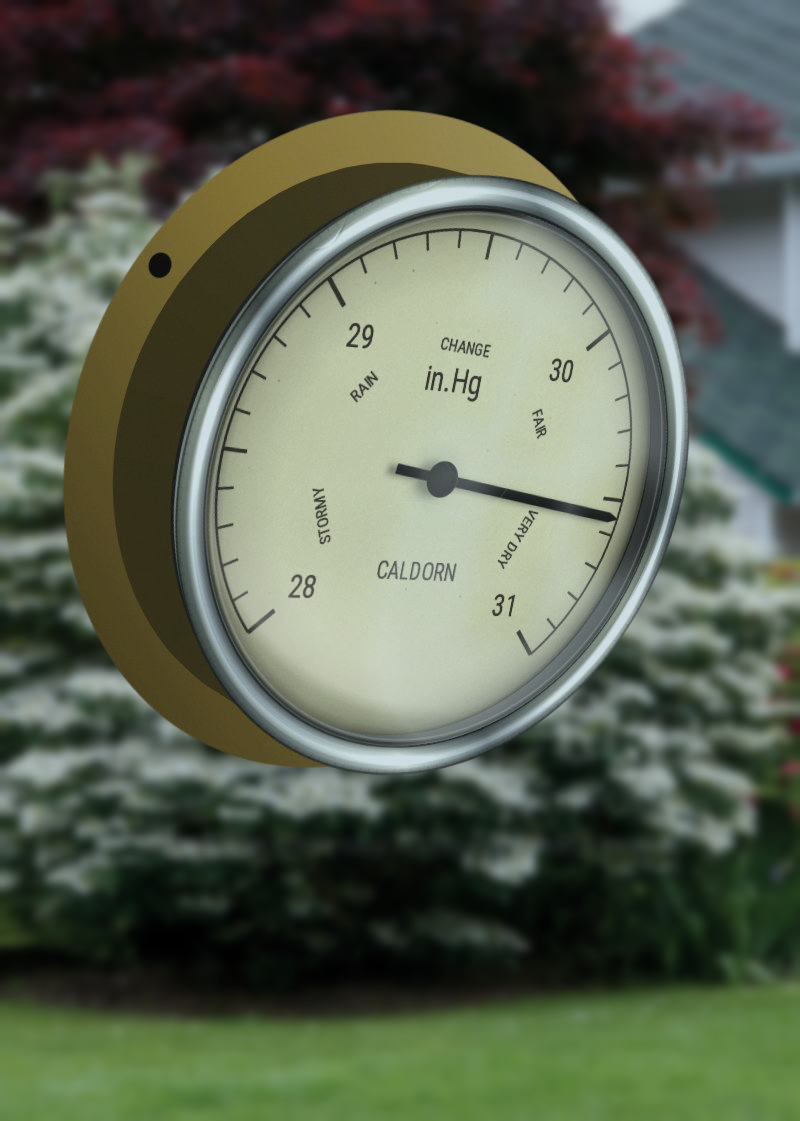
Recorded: 30.55
